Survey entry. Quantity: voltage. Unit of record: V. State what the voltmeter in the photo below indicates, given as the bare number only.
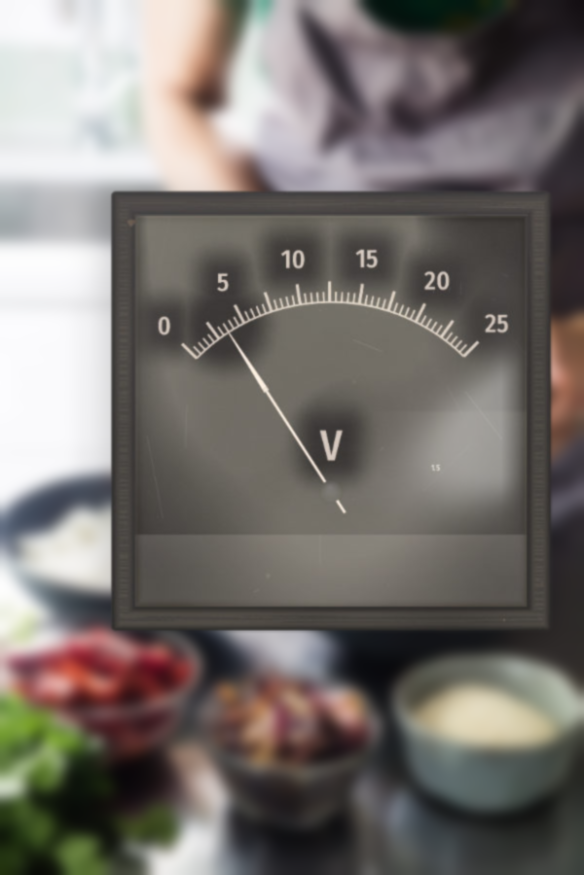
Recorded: 3.5
